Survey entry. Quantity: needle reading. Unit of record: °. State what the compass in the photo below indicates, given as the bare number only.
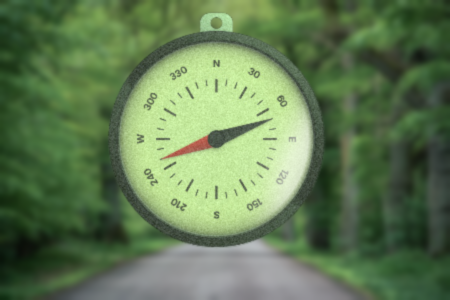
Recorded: 250
